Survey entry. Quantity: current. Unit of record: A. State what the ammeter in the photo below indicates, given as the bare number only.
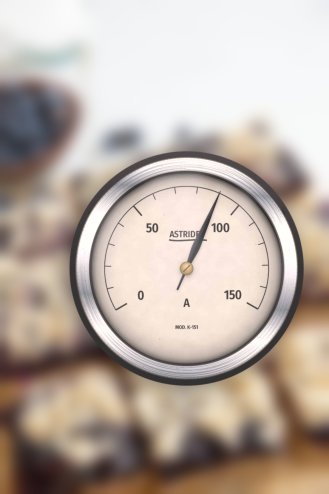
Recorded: 90
